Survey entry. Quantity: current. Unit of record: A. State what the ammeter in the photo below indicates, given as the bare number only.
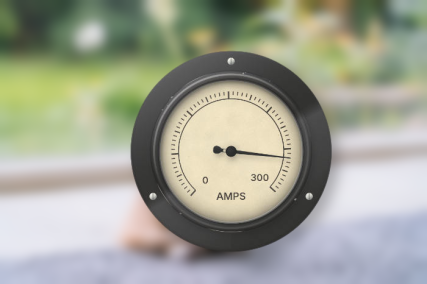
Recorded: 260
